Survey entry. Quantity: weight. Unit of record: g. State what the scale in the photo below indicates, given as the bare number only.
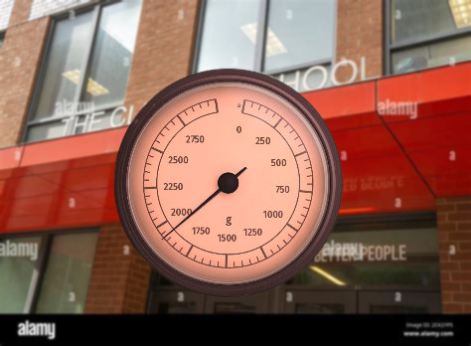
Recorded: 1925
